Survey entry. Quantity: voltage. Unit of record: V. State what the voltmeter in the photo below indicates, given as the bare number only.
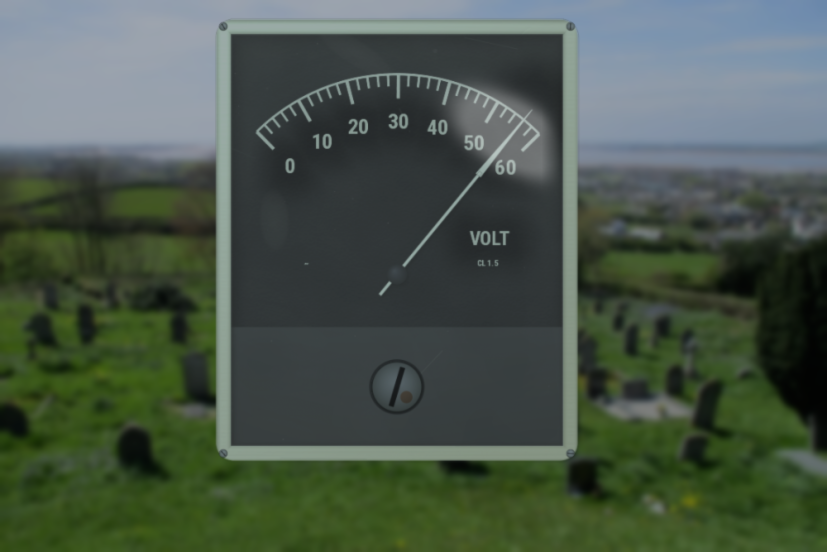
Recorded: 56
